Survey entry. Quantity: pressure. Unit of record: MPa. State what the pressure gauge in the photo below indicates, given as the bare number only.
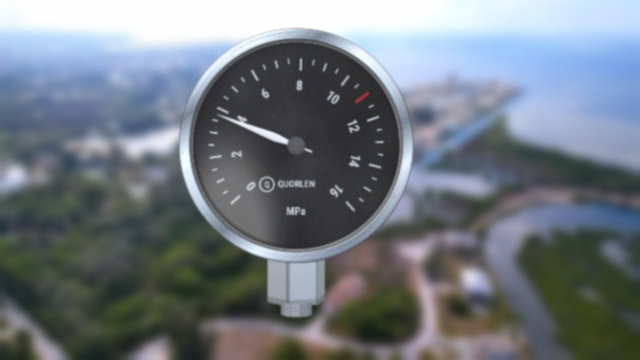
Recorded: 3.75
